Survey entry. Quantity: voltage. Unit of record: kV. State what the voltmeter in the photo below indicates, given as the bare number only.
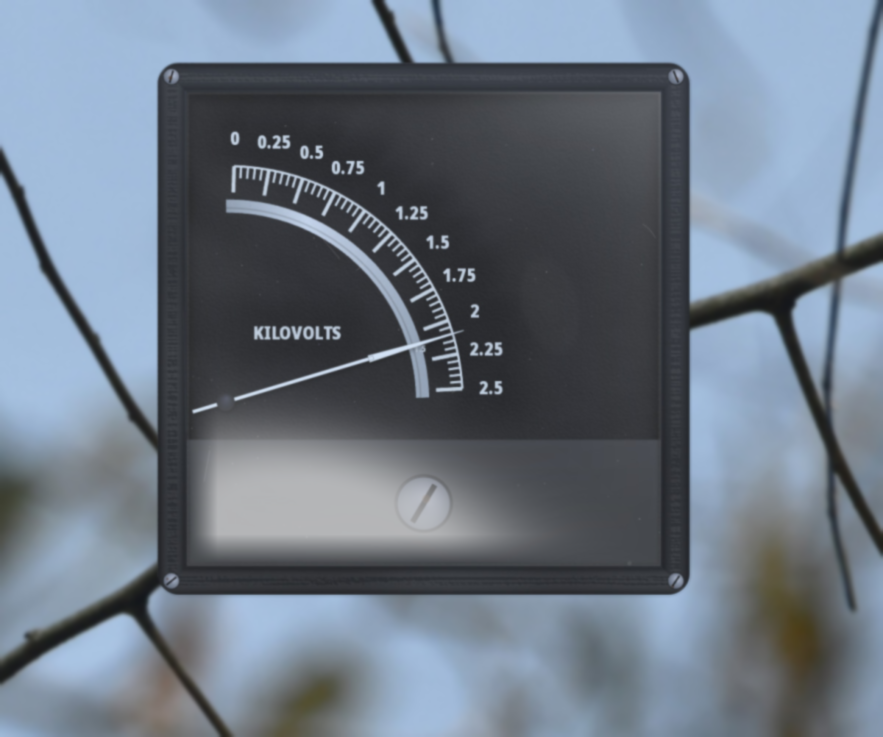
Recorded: 2.1
